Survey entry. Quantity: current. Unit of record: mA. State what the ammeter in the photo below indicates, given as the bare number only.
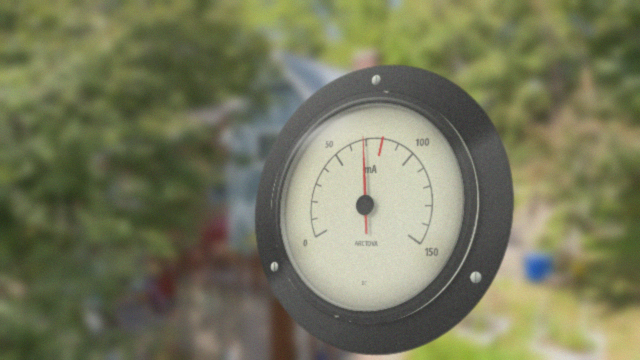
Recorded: 70
